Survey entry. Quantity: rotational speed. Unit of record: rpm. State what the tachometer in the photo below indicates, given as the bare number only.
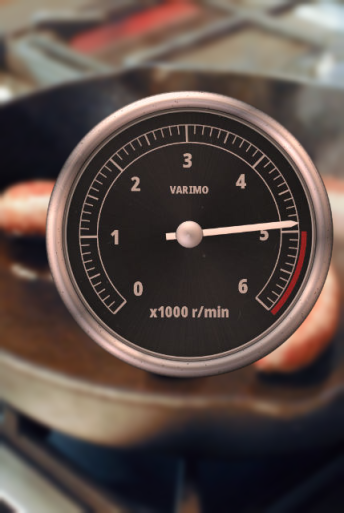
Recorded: 4900
